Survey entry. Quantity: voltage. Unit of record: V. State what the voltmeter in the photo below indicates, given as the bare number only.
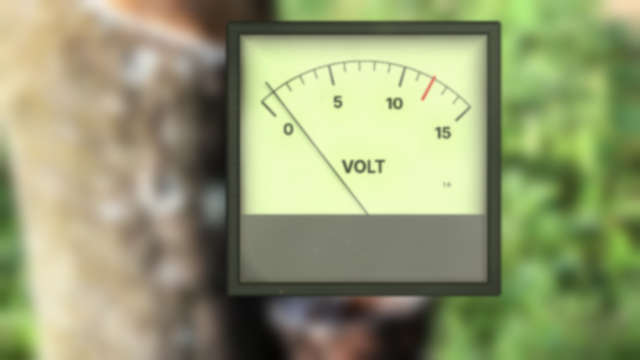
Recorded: 1
